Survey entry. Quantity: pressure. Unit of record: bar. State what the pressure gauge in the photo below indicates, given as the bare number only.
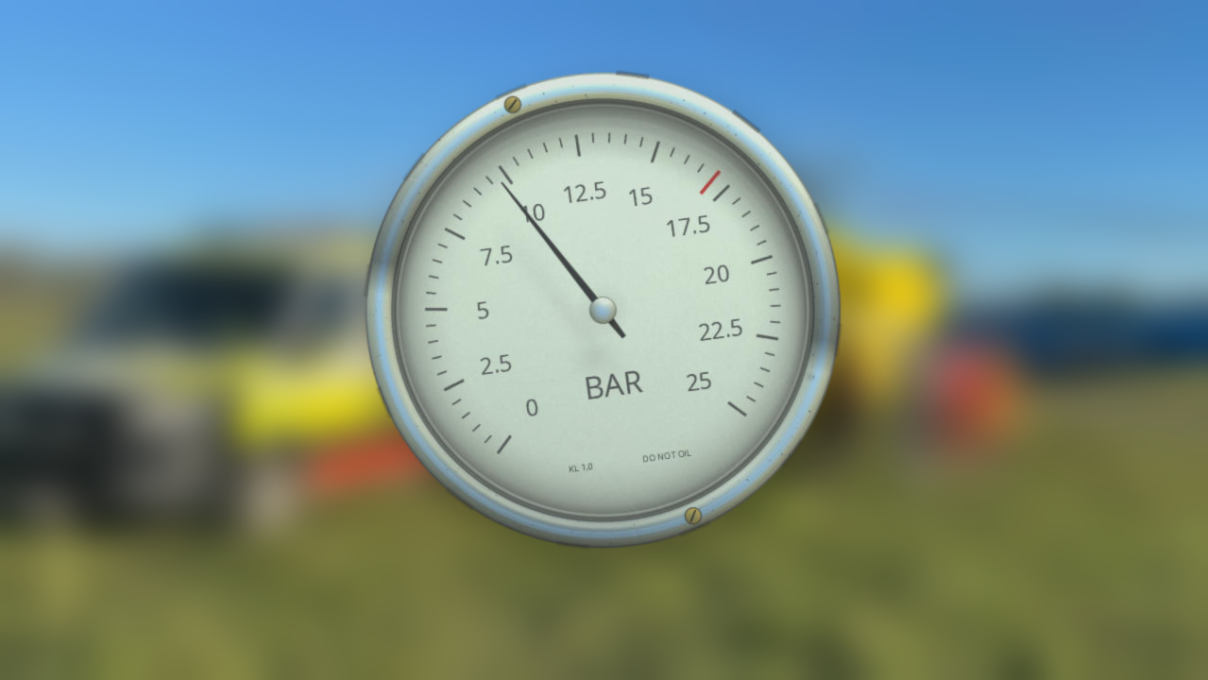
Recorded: 9.75
